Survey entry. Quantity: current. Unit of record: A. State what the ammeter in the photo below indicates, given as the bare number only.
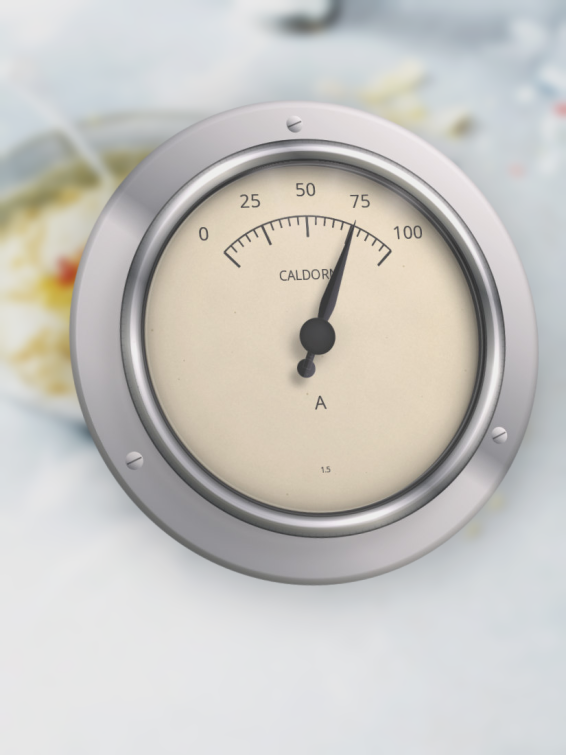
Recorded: 75
